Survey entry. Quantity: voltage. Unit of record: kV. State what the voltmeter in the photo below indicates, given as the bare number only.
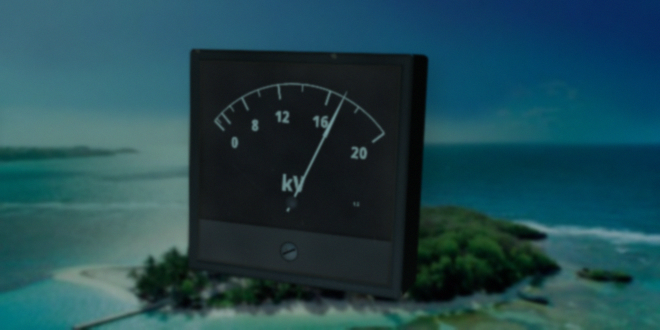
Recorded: 17
